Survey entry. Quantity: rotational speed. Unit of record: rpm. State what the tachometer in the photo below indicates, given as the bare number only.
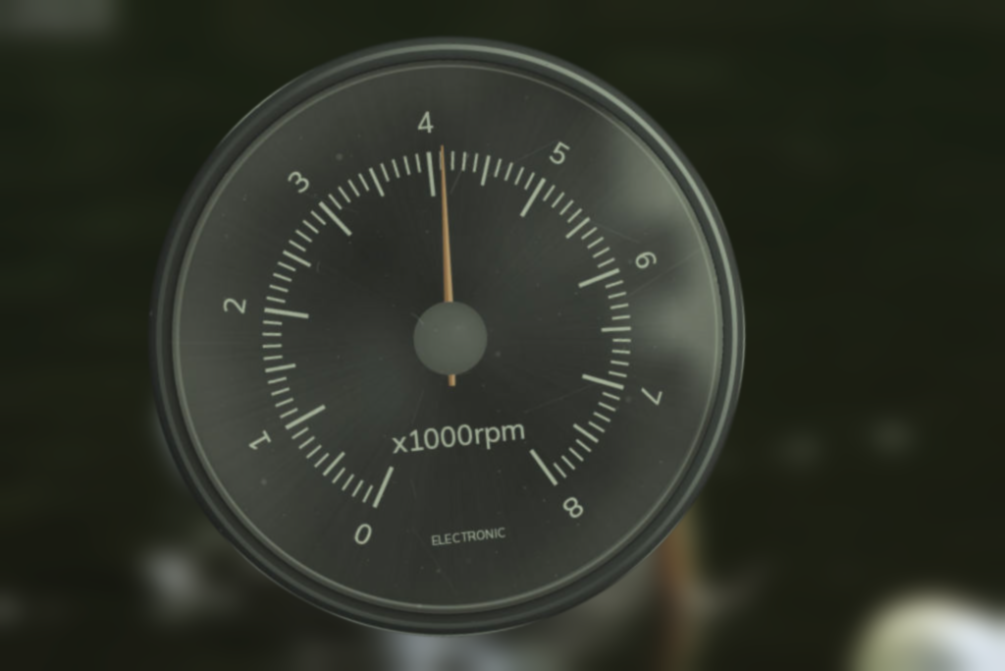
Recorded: 4100
